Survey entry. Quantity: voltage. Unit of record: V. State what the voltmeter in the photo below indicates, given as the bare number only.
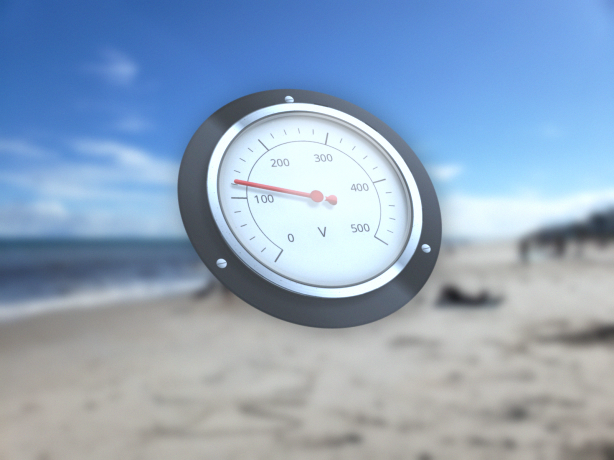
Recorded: 120
